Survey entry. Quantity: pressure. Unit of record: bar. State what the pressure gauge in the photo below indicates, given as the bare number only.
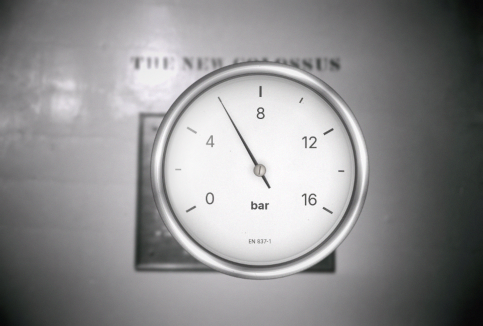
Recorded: 6
